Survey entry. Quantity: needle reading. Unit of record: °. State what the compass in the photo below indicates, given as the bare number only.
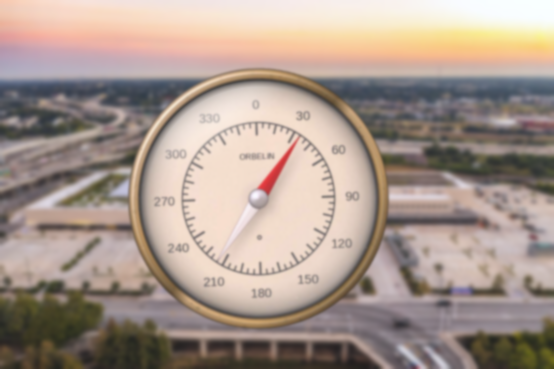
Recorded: 35
